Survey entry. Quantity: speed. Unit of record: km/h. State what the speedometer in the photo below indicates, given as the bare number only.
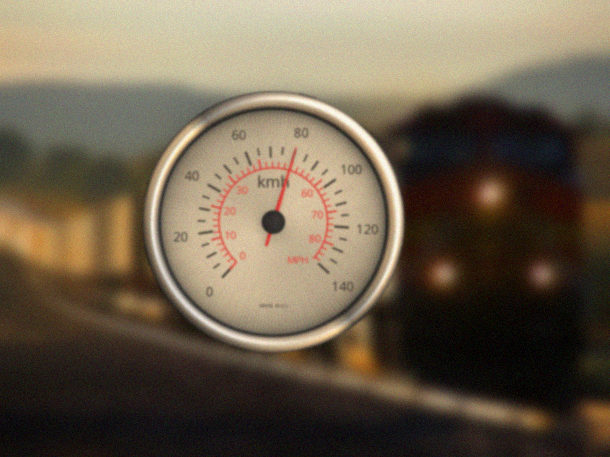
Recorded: 80
